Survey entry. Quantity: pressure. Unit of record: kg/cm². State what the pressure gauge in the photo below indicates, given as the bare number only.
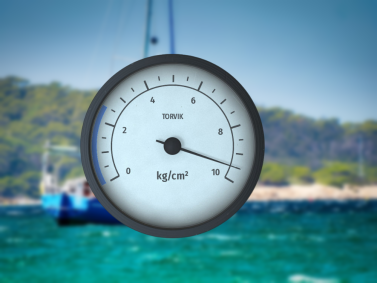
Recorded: 9.5
